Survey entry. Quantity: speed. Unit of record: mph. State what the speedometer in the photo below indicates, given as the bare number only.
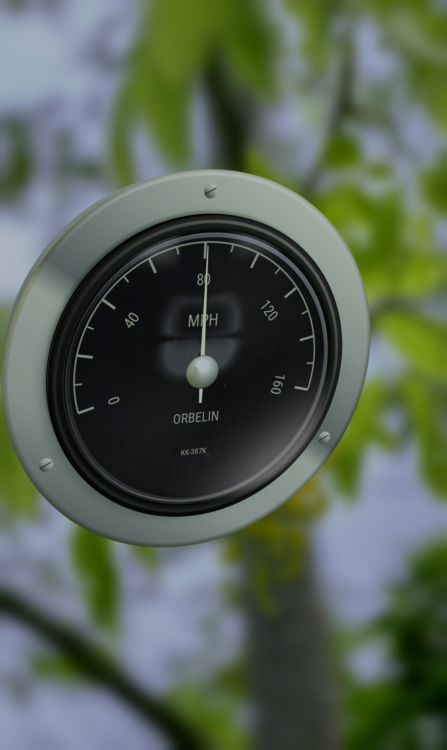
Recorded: 80
